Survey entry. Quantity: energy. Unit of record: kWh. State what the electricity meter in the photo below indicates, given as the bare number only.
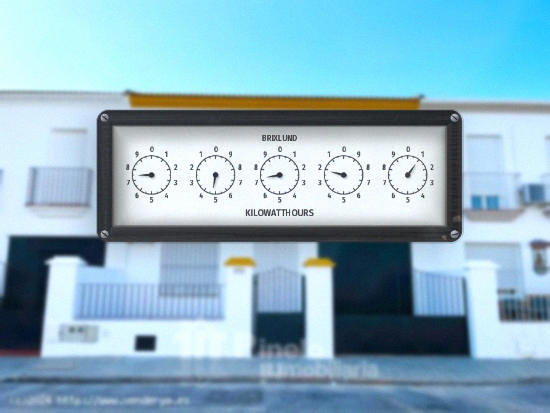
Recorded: 74721
